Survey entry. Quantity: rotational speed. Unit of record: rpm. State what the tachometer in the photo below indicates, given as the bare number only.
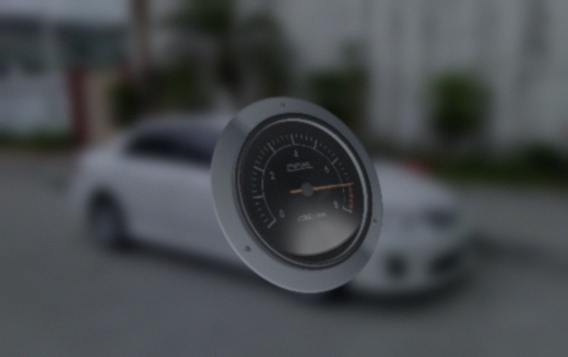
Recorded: 7000
